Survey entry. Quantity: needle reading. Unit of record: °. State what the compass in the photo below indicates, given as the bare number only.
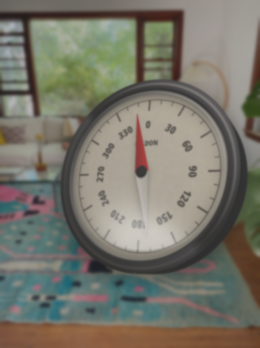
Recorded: 350
